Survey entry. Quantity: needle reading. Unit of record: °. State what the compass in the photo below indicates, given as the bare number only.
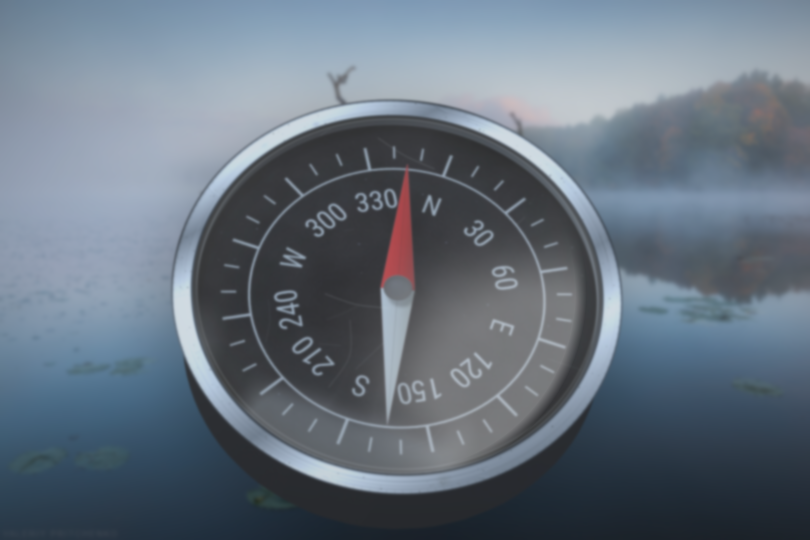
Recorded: 345
